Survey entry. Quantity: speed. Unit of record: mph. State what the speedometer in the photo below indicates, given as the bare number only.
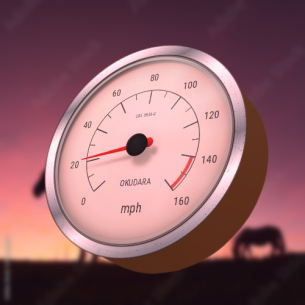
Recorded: 20
